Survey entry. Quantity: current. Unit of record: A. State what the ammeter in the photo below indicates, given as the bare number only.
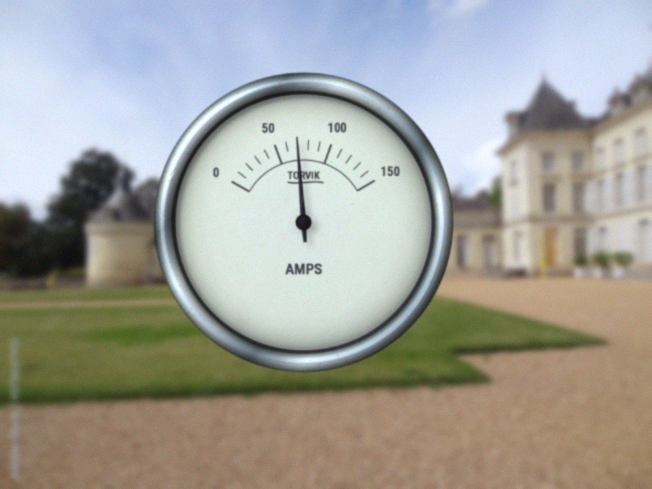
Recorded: 70
